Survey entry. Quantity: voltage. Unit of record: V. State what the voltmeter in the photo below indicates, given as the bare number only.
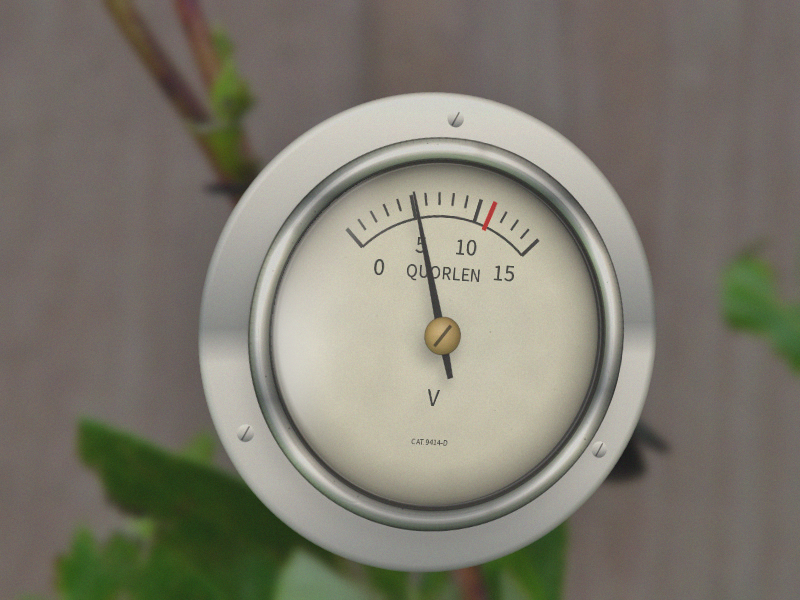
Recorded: 5
